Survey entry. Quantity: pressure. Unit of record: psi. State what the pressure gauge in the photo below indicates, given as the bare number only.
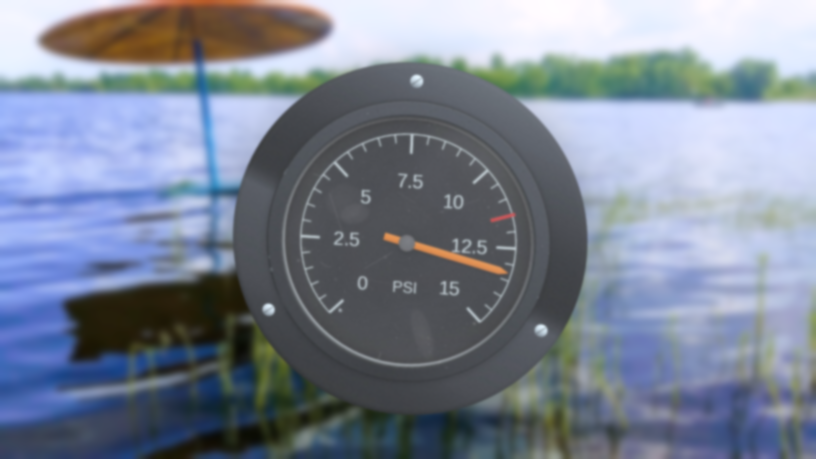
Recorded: 13.25
